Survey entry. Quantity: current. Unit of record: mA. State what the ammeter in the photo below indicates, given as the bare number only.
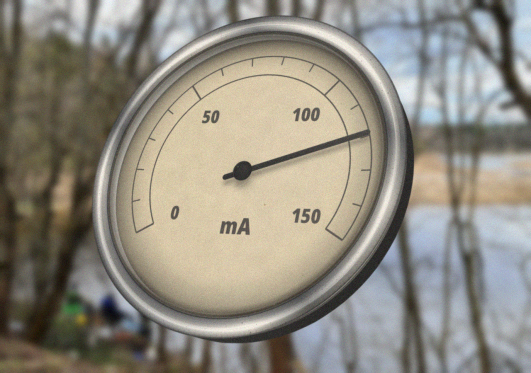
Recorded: 120
